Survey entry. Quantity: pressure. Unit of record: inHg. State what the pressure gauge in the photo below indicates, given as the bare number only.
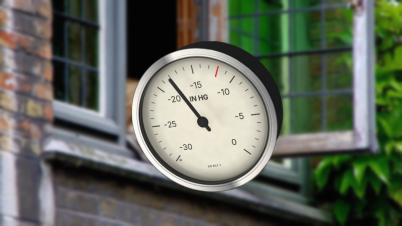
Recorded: -18
